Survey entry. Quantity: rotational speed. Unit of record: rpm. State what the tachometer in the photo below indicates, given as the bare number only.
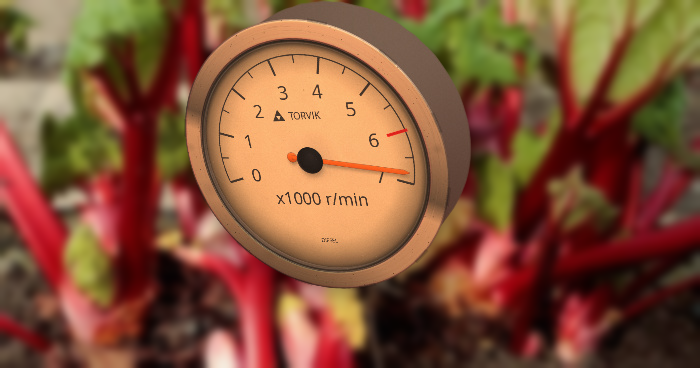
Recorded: 6750
